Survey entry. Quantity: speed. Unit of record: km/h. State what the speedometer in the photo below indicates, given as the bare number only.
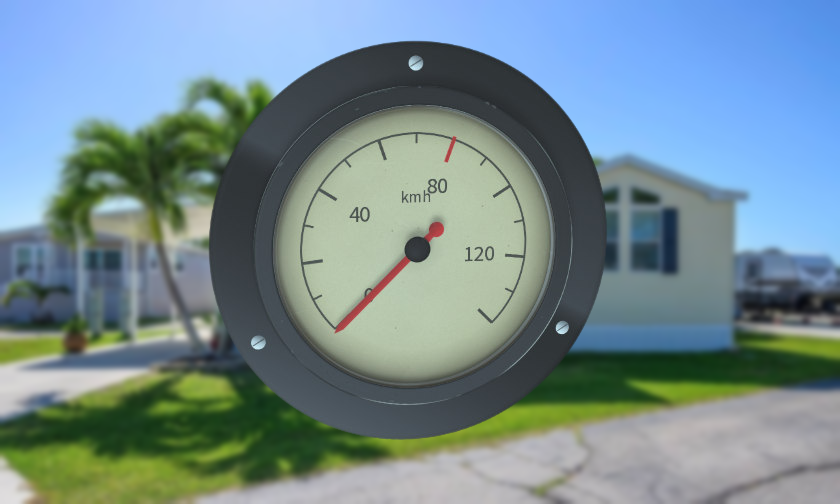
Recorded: 0
